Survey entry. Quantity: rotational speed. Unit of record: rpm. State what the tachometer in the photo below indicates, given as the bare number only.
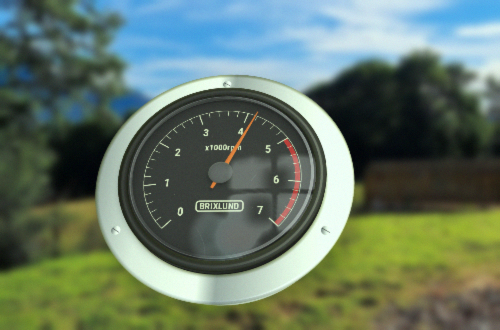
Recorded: 4200
